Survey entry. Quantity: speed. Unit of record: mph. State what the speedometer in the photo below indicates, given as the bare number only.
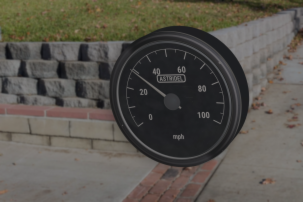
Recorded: 30
